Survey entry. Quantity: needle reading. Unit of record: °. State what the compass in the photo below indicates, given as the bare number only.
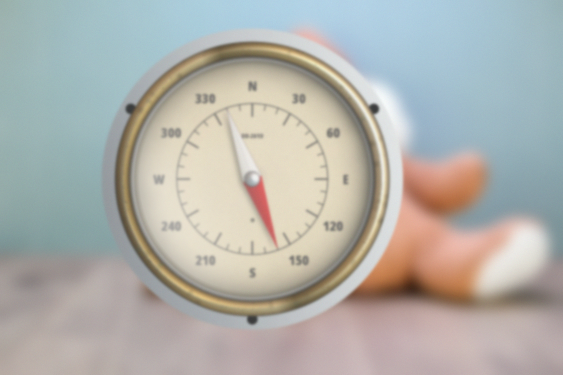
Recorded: 160
